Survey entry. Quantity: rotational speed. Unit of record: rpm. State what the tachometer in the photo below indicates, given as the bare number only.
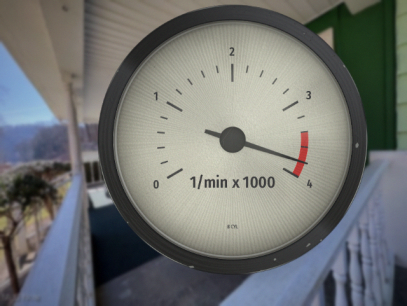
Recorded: 3800
